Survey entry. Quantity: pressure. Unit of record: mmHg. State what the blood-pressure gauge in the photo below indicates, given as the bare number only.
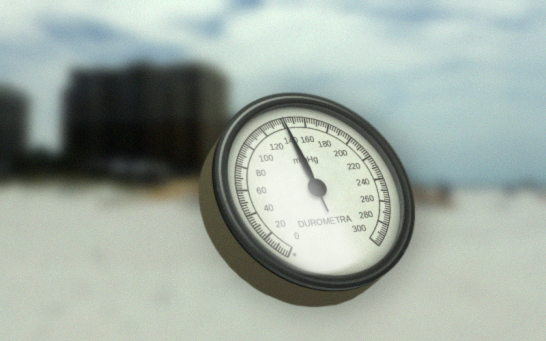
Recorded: 140
